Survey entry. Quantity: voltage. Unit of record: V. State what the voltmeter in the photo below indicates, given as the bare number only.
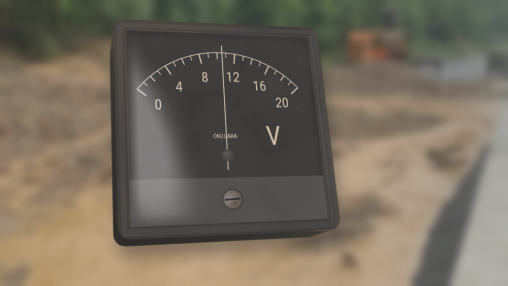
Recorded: 10.5
